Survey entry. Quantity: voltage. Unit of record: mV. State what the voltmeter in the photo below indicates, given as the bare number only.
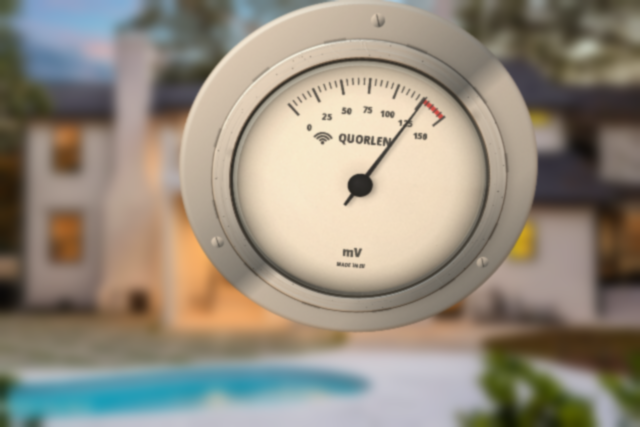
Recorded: 125
